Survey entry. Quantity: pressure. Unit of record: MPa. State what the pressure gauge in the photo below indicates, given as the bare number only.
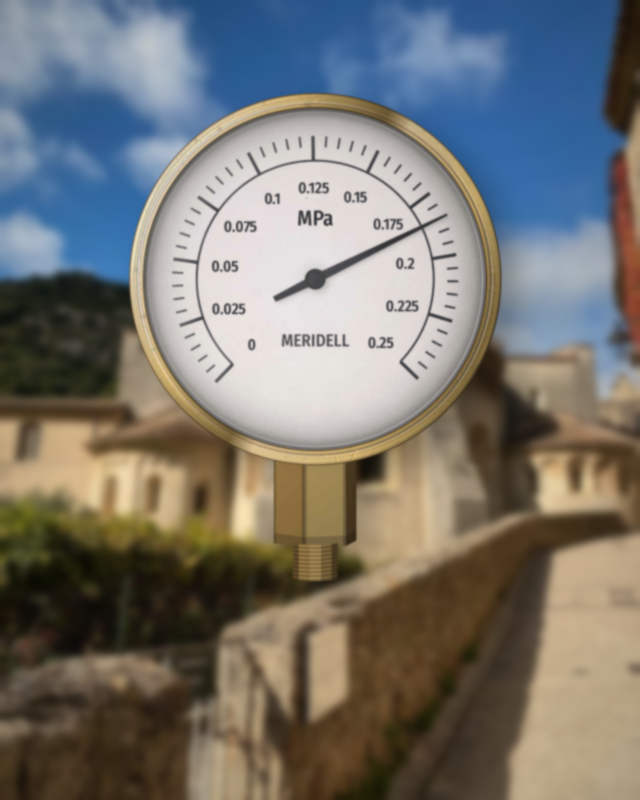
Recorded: 0.185
